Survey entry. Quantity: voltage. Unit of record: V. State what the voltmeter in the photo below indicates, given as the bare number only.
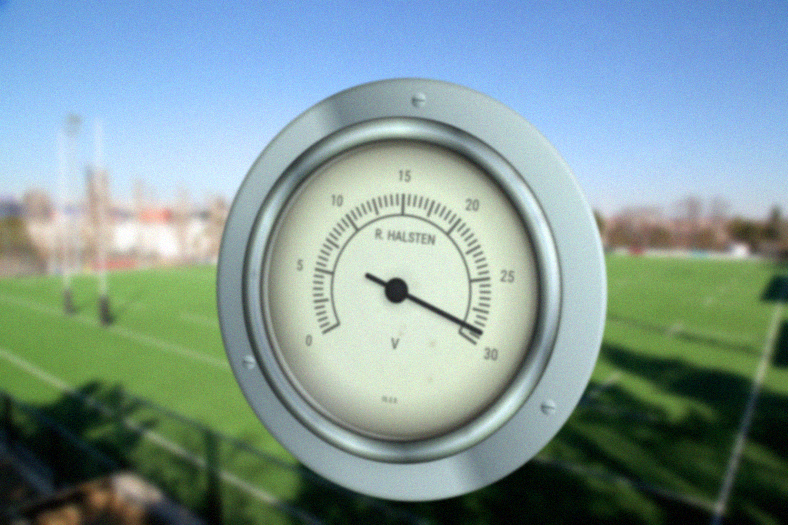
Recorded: 29
